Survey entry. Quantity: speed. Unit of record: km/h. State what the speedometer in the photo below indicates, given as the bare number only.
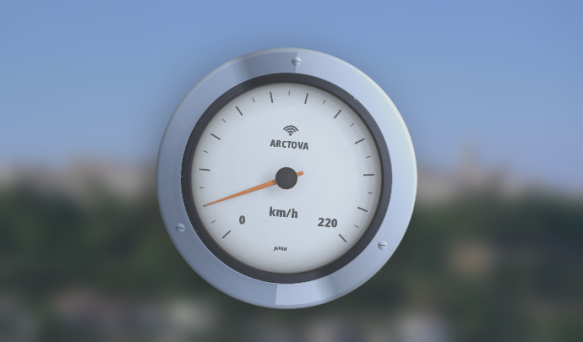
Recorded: 20
